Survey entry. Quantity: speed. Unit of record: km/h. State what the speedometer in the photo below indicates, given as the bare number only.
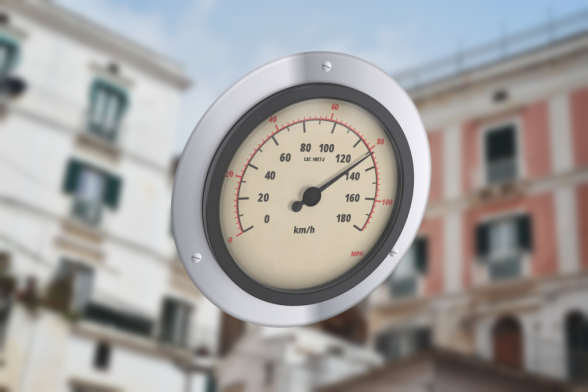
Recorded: 130
